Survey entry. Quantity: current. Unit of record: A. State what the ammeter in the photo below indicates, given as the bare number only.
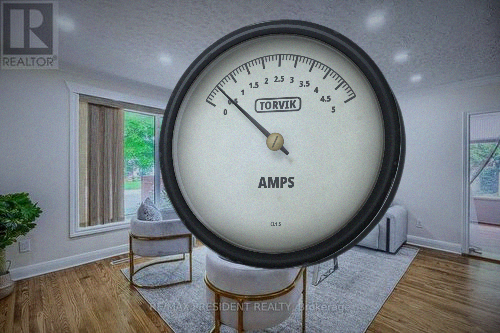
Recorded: 0.5
